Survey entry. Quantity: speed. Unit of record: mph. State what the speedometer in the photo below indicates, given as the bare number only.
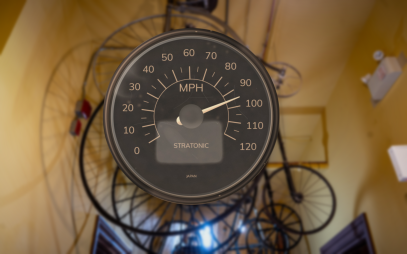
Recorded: 95
